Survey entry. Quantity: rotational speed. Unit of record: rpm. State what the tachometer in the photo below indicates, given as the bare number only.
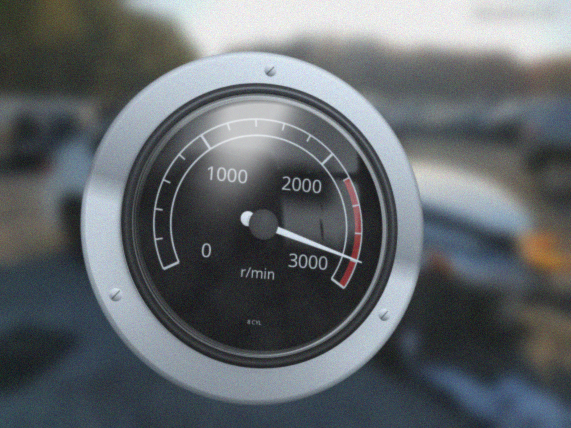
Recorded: 2800
